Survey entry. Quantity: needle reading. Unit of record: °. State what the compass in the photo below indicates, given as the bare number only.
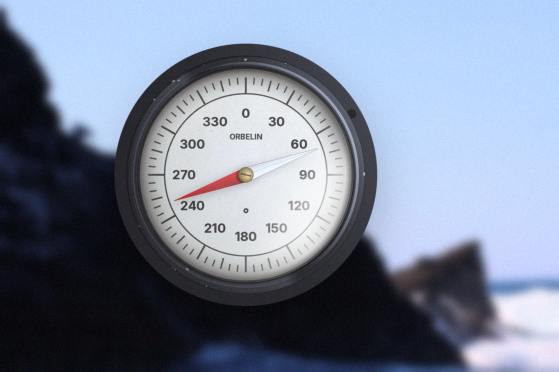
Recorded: 250
